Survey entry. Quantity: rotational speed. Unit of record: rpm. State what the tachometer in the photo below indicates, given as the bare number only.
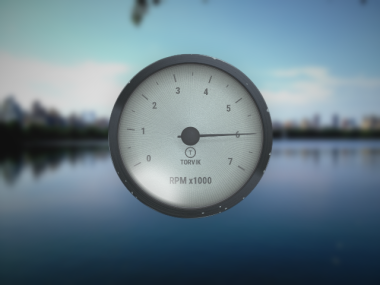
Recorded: 6000
